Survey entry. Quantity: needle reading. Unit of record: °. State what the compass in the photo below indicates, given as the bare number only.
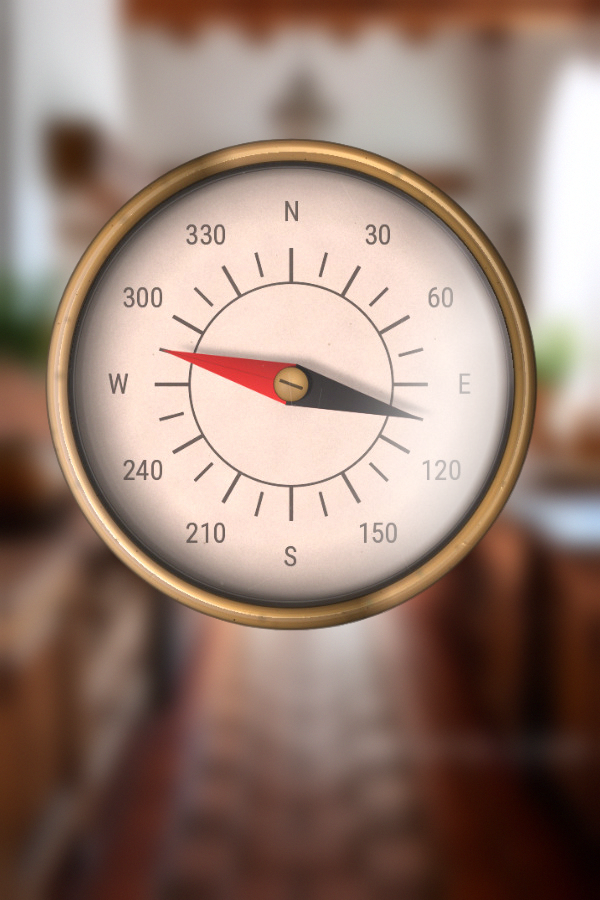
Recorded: 285
